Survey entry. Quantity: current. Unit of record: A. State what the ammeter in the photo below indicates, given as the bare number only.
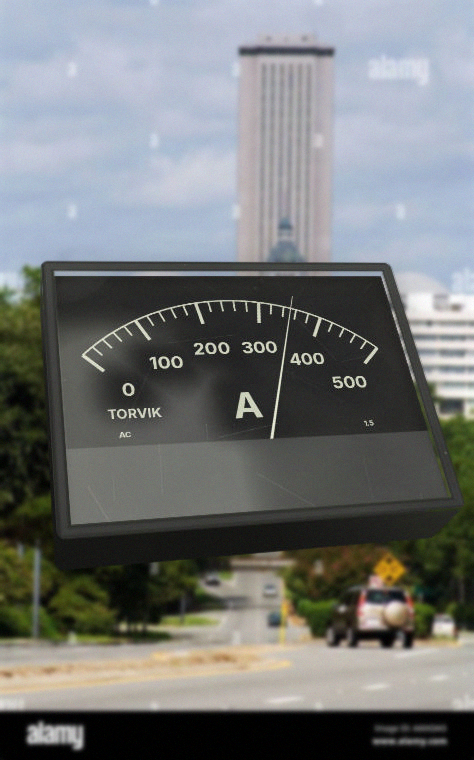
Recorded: 350
